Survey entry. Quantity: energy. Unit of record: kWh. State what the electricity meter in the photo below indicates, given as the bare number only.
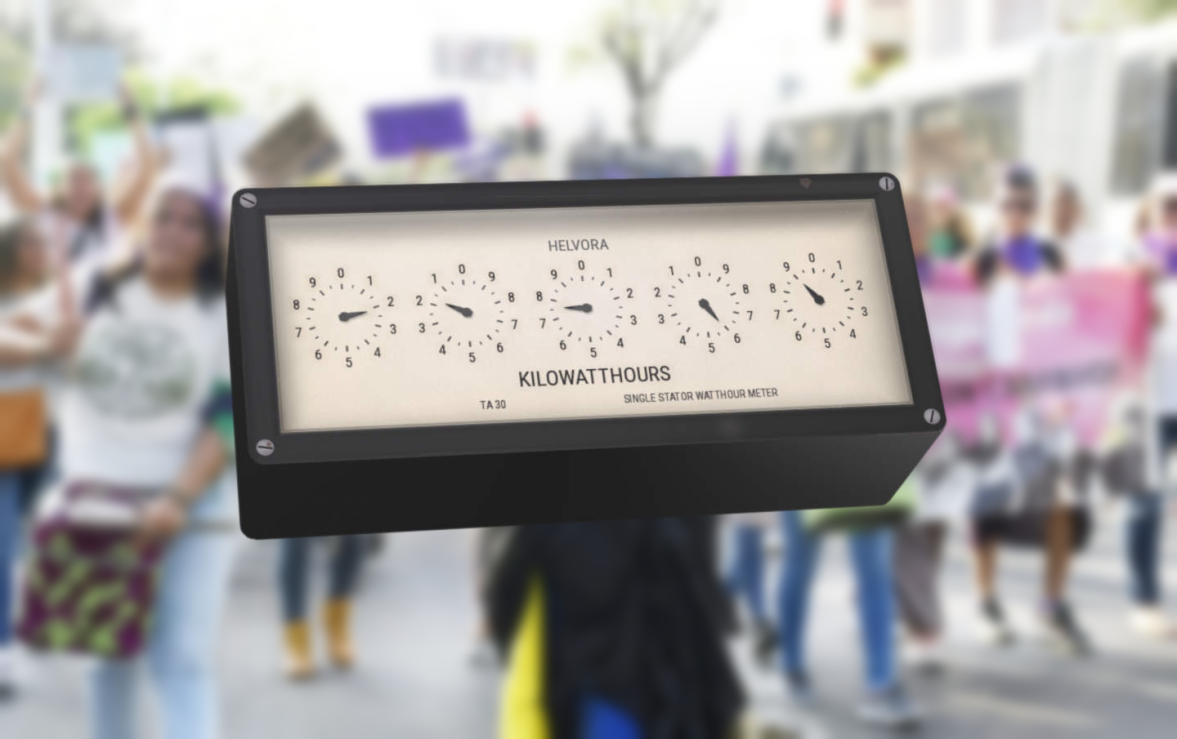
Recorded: 21759
